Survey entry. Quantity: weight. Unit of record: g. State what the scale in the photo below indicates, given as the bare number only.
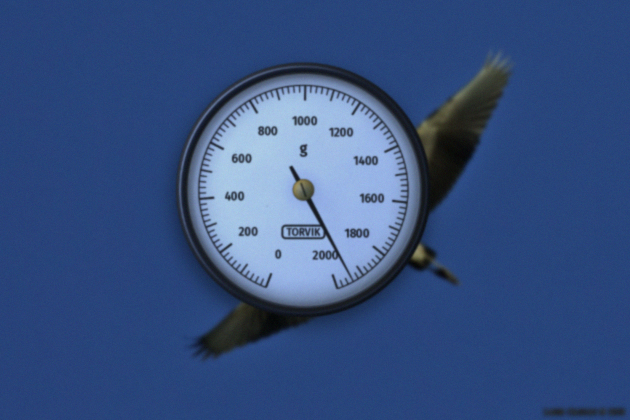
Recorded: 1940
